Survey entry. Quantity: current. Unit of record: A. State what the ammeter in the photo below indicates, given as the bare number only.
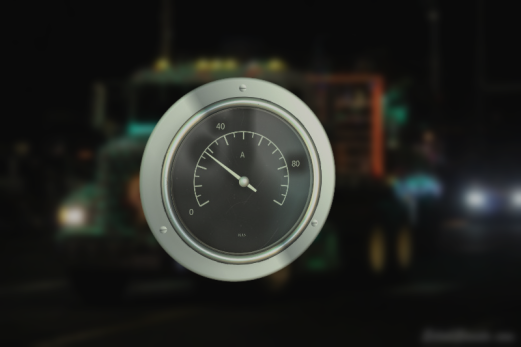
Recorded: 27.5
